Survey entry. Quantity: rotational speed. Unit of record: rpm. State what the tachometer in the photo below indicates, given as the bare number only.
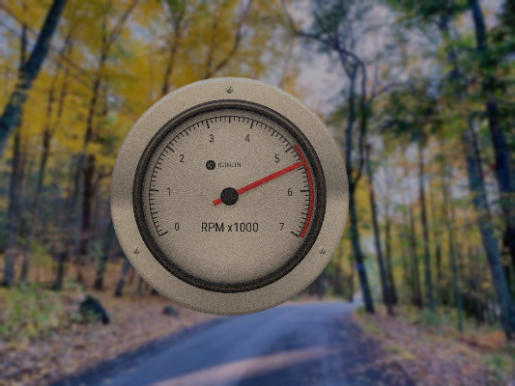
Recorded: 5400
